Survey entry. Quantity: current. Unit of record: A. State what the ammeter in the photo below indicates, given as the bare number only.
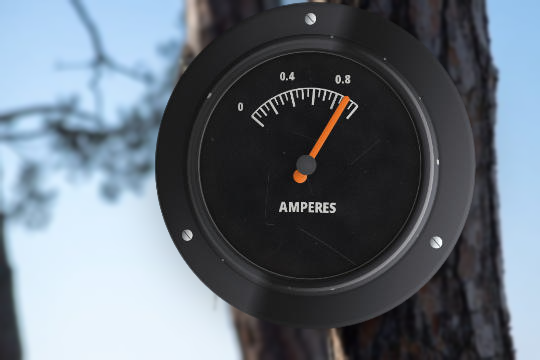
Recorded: 0.9
